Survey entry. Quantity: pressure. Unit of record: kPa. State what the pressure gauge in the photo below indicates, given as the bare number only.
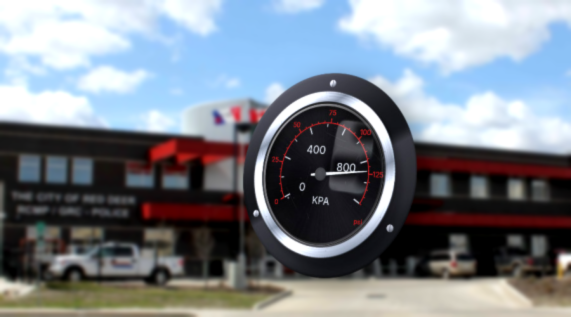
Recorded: 850
